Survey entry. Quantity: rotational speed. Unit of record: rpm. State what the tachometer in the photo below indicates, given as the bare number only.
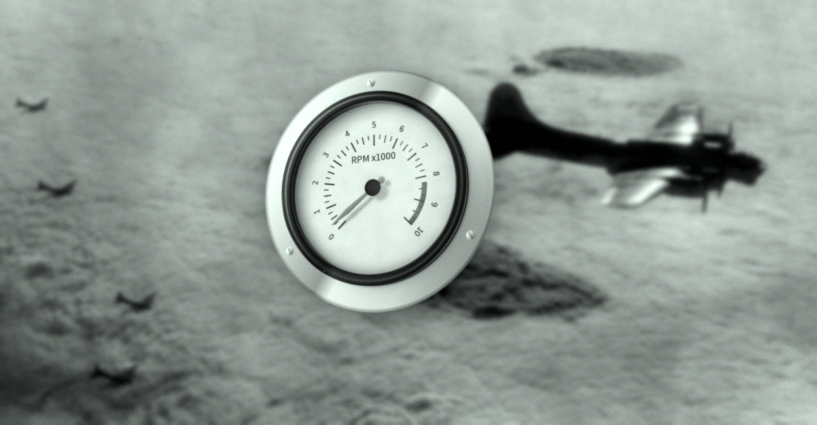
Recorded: 250
